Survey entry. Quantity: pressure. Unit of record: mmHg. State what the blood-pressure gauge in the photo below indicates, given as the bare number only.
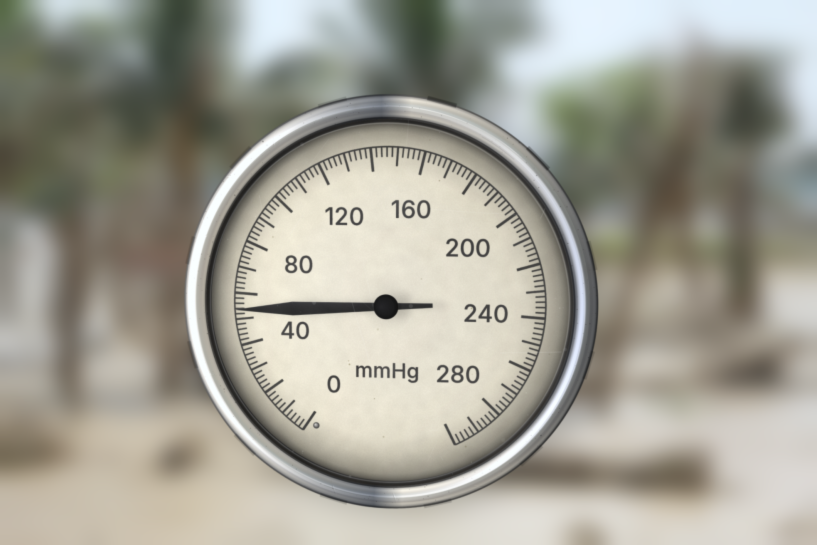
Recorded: 54
